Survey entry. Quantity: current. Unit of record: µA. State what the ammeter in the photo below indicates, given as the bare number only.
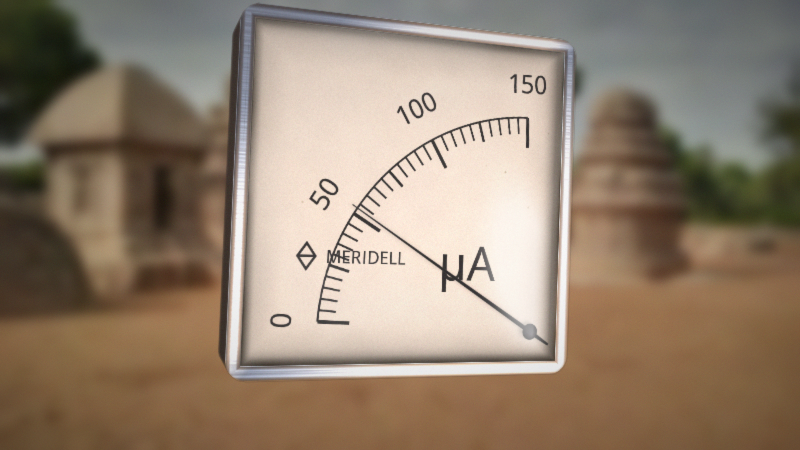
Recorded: 52.5
